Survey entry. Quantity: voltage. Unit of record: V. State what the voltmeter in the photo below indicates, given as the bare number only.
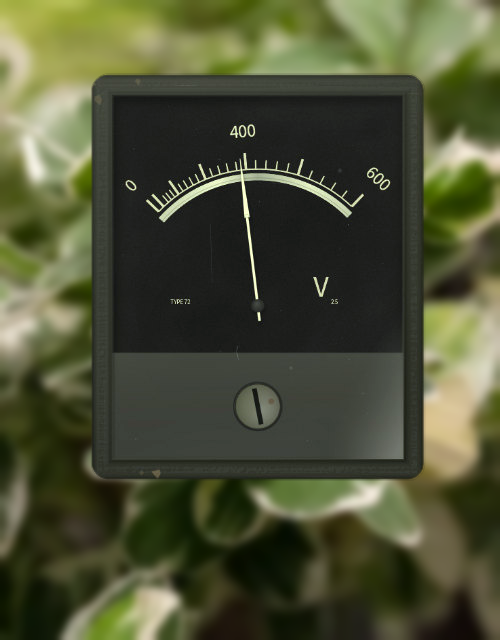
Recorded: 390
